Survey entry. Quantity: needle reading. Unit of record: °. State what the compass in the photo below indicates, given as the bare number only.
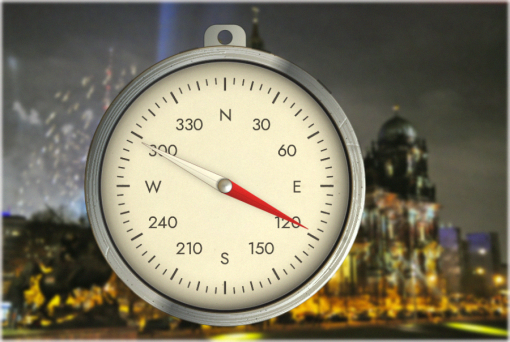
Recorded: 117.5
